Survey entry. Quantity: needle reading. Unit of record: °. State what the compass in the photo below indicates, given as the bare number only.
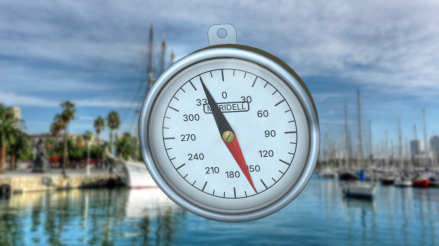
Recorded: 160
